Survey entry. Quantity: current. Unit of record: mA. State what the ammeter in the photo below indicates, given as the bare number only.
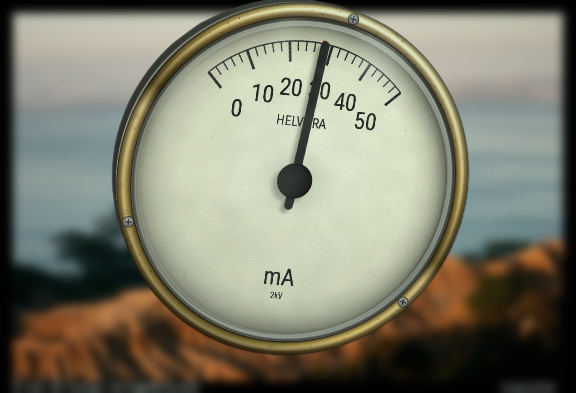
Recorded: 28
